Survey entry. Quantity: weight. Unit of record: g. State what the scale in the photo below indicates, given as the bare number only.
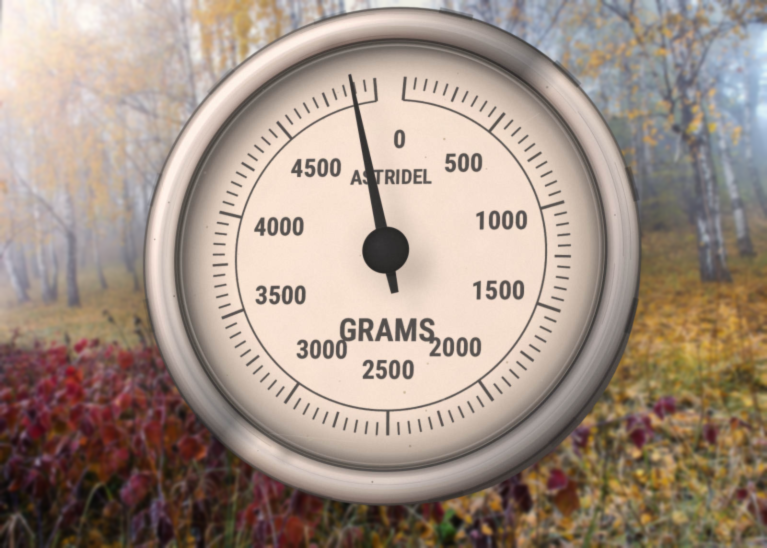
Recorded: 4900
